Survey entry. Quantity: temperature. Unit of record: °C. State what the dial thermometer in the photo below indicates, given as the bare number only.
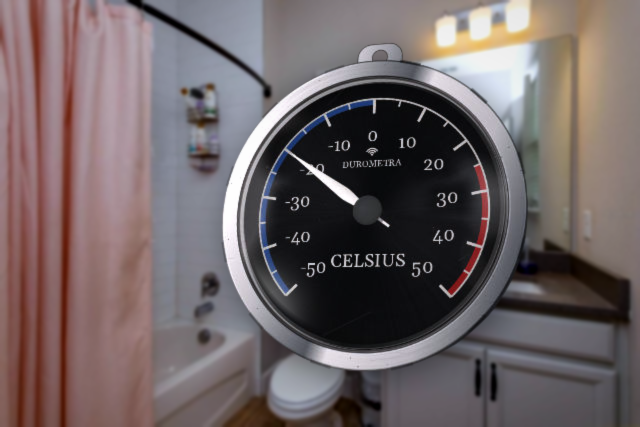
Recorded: -20
